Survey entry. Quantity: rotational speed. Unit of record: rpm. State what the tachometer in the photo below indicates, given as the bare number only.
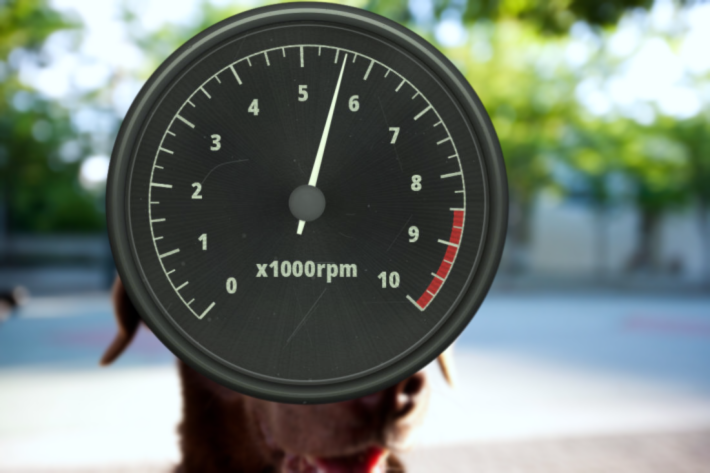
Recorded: 5625
